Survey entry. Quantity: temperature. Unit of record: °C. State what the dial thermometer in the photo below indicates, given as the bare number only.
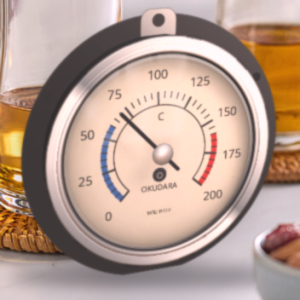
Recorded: 70
